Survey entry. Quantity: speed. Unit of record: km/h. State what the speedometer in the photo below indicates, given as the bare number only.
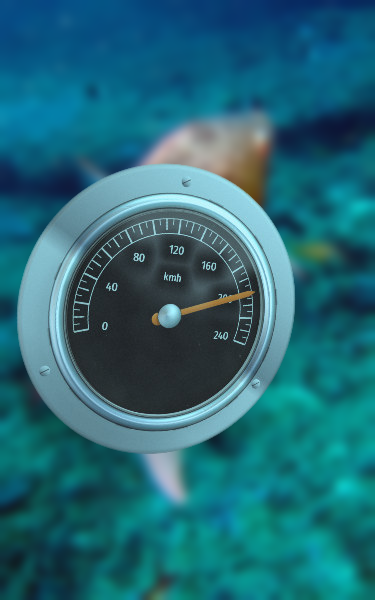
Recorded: 200
